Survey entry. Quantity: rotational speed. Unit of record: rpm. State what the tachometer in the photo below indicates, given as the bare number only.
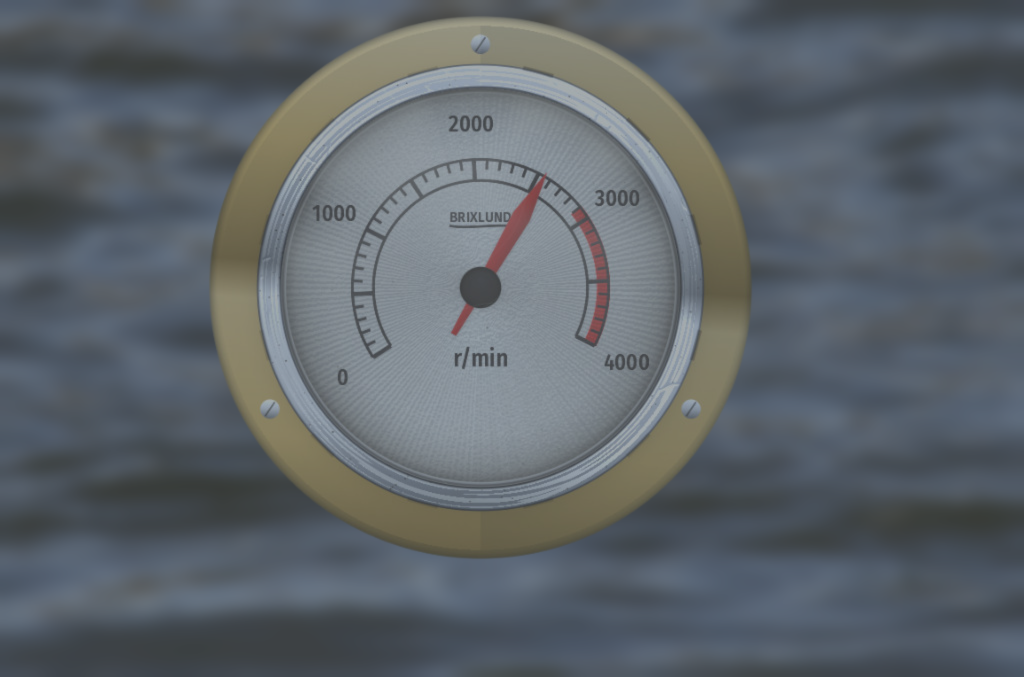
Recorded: 2550
